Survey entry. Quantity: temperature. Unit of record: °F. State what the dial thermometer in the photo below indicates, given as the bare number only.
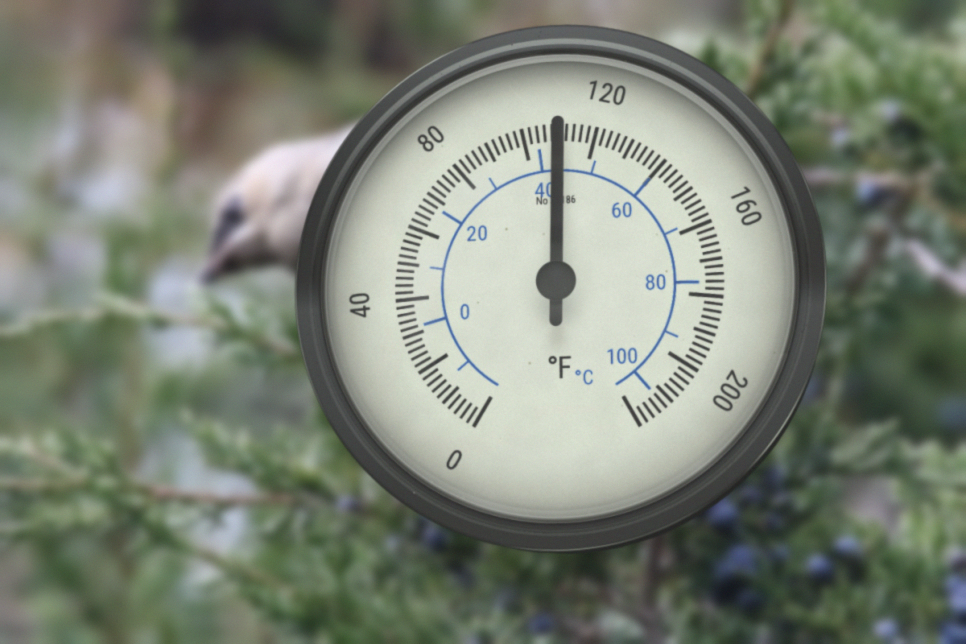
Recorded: 110
